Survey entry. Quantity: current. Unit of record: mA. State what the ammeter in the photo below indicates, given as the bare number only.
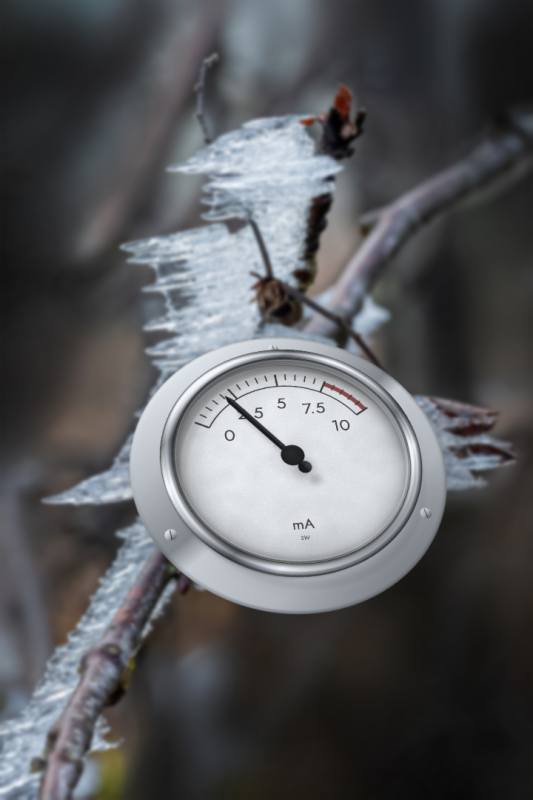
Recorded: 2
